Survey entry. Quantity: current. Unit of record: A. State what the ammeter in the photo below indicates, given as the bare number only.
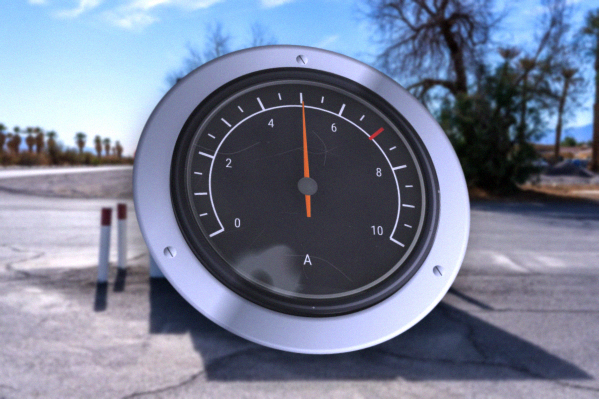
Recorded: 5
